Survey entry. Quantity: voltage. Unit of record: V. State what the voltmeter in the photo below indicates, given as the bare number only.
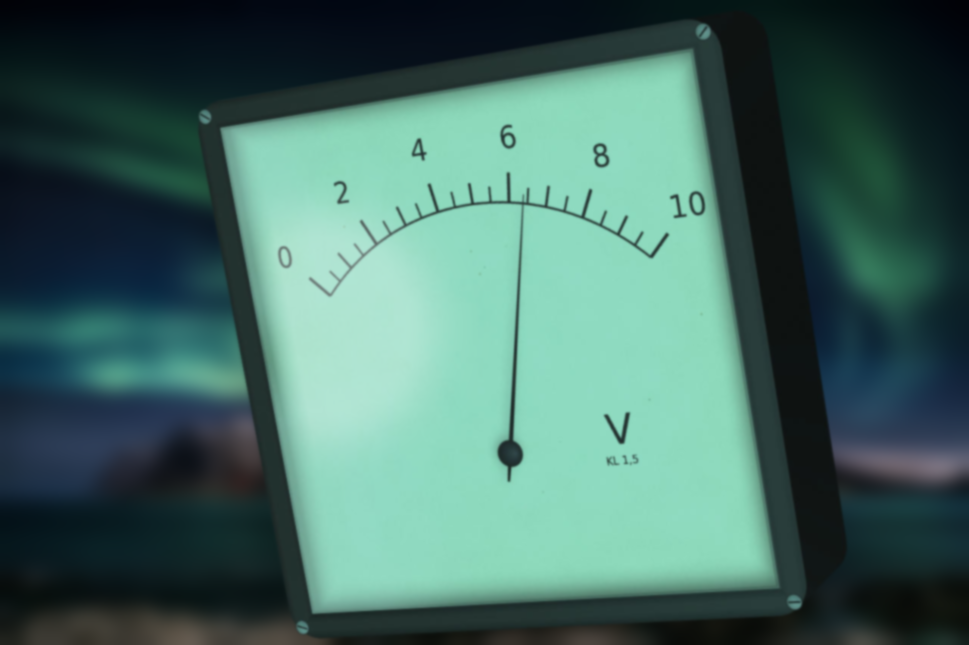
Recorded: 6.5
